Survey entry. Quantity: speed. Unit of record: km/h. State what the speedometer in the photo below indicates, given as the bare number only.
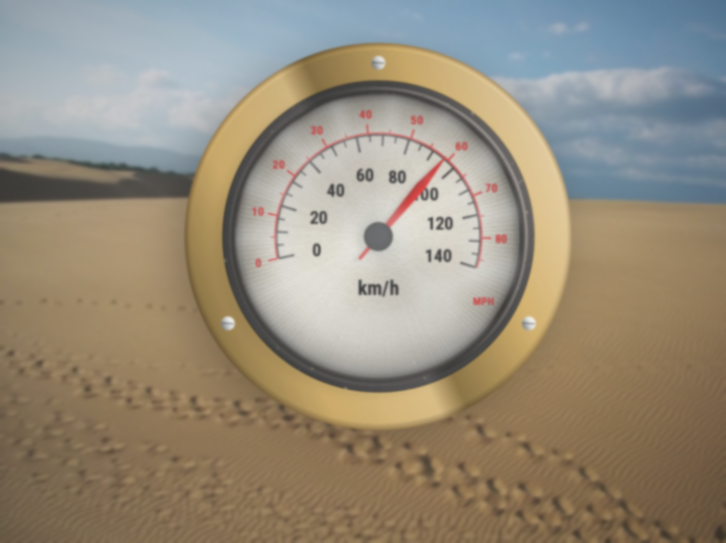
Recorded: 95
